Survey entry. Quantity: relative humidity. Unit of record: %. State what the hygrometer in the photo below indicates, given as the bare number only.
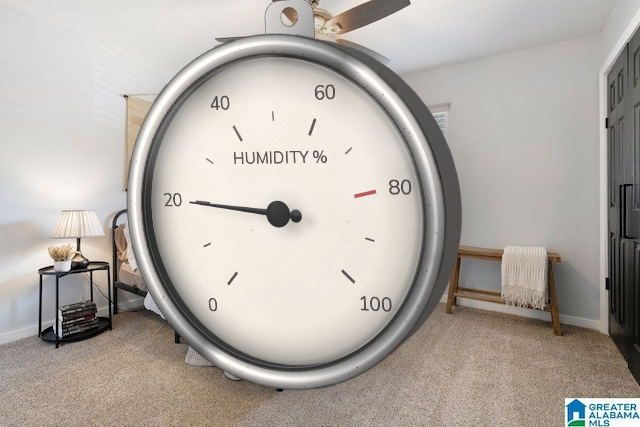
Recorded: 20
